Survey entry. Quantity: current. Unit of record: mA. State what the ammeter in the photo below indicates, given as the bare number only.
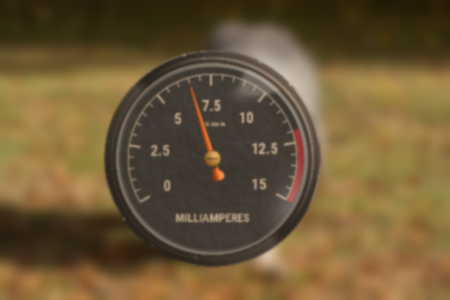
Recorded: 6.5
